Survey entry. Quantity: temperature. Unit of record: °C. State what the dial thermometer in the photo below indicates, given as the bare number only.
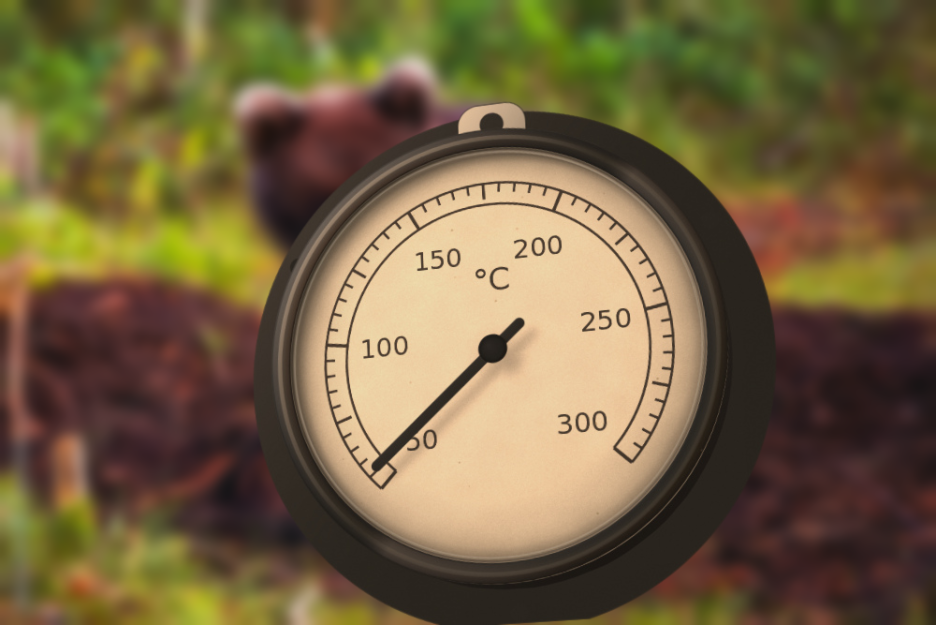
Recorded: 55
